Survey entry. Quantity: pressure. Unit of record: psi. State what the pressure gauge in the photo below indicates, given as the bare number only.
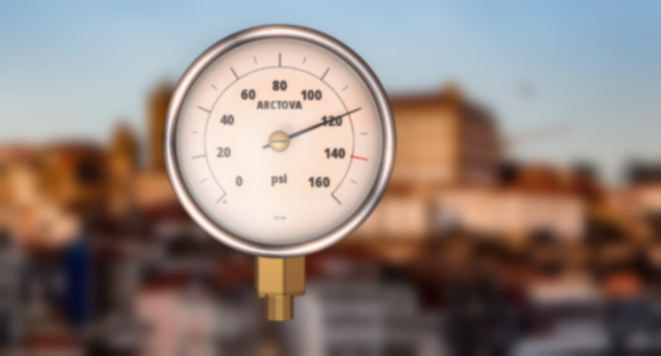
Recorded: 120
